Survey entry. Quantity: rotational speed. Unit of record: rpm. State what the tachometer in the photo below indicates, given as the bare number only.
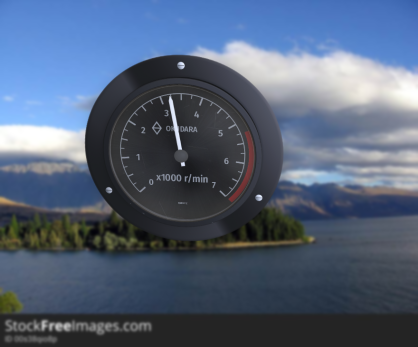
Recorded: 3250
